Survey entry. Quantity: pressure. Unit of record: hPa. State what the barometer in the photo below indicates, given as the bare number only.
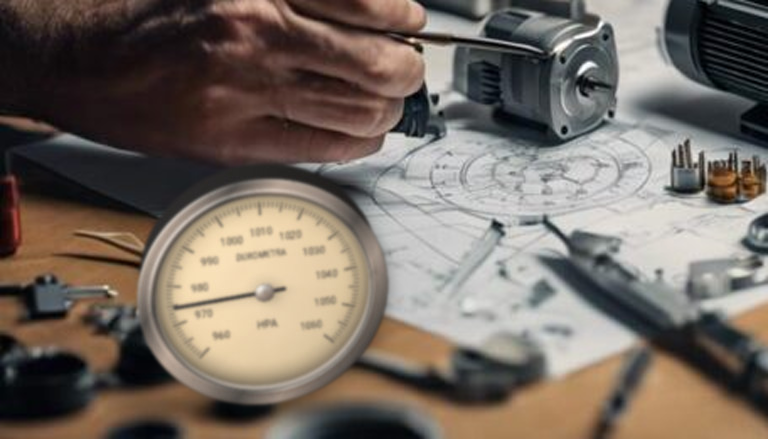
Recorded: 975
